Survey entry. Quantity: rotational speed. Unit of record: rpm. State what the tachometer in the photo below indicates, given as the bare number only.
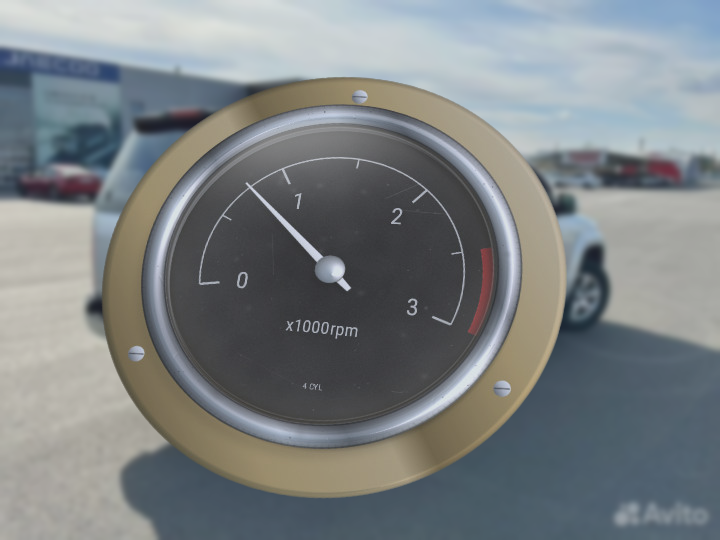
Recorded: 750
